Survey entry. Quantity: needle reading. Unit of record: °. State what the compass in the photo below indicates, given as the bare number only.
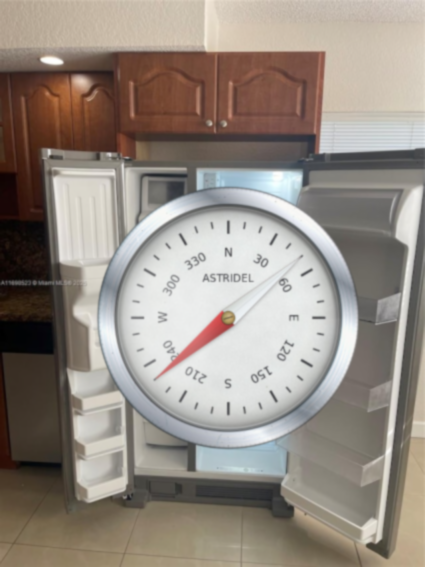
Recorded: 230
